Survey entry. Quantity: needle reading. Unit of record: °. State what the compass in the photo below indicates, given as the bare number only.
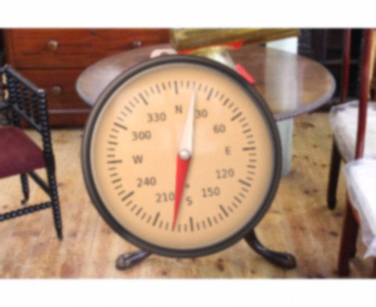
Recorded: 195
